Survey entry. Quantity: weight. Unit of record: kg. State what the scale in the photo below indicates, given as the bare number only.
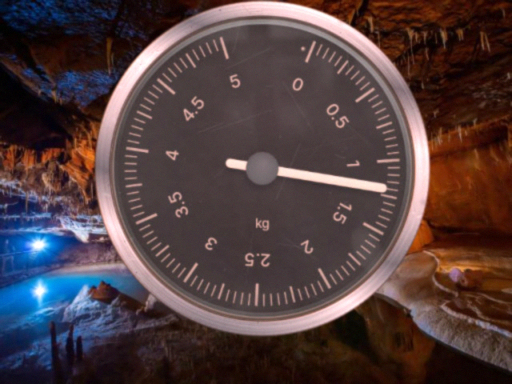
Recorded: 1.2
